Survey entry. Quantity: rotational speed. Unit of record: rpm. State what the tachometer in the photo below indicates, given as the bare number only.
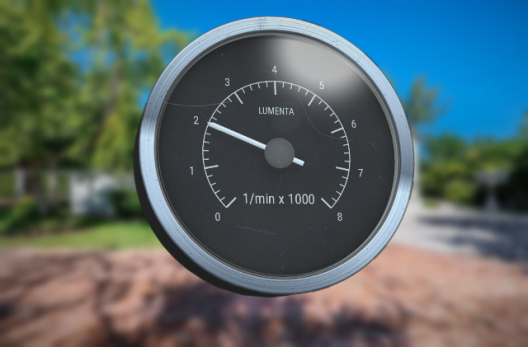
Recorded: 2000
